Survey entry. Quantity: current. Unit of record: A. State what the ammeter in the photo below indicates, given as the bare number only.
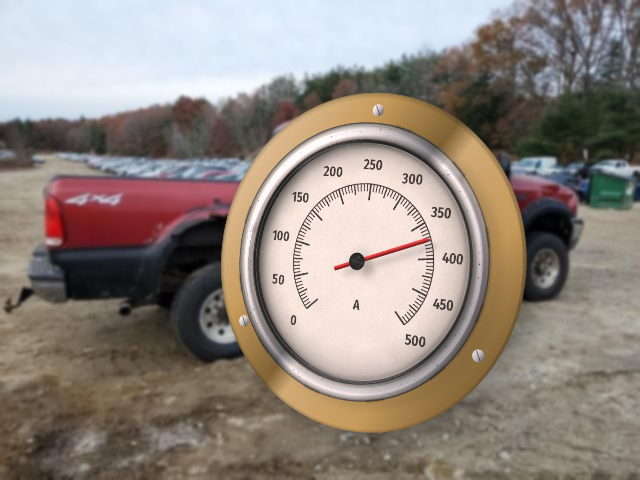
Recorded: 375
